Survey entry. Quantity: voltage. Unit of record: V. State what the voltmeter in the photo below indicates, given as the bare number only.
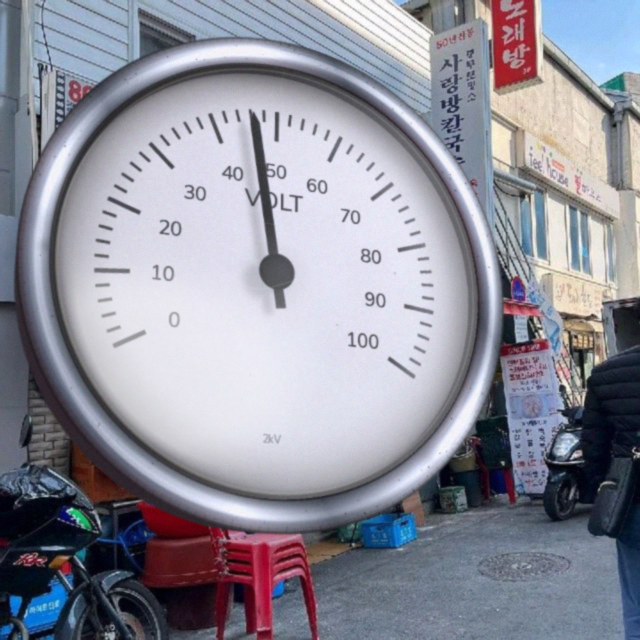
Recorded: 46
